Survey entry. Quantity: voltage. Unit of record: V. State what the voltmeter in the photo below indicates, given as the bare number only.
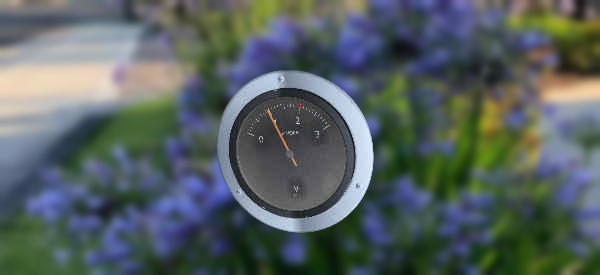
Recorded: 1
